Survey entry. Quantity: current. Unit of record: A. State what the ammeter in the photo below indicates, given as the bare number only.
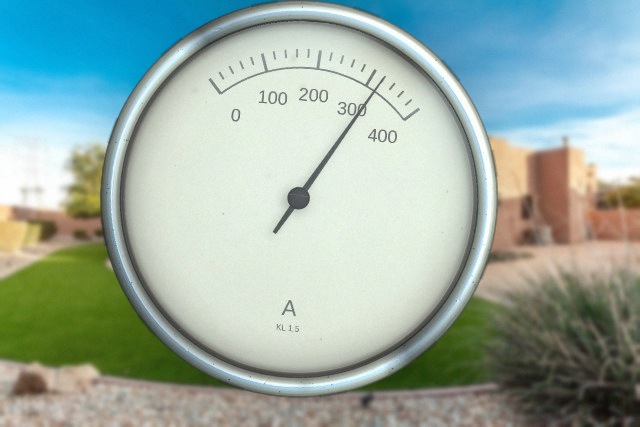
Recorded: 320
